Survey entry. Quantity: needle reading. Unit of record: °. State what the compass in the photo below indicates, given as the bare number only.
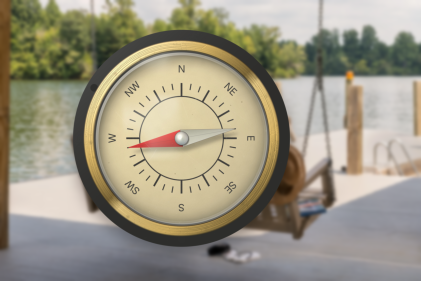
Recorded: 260
